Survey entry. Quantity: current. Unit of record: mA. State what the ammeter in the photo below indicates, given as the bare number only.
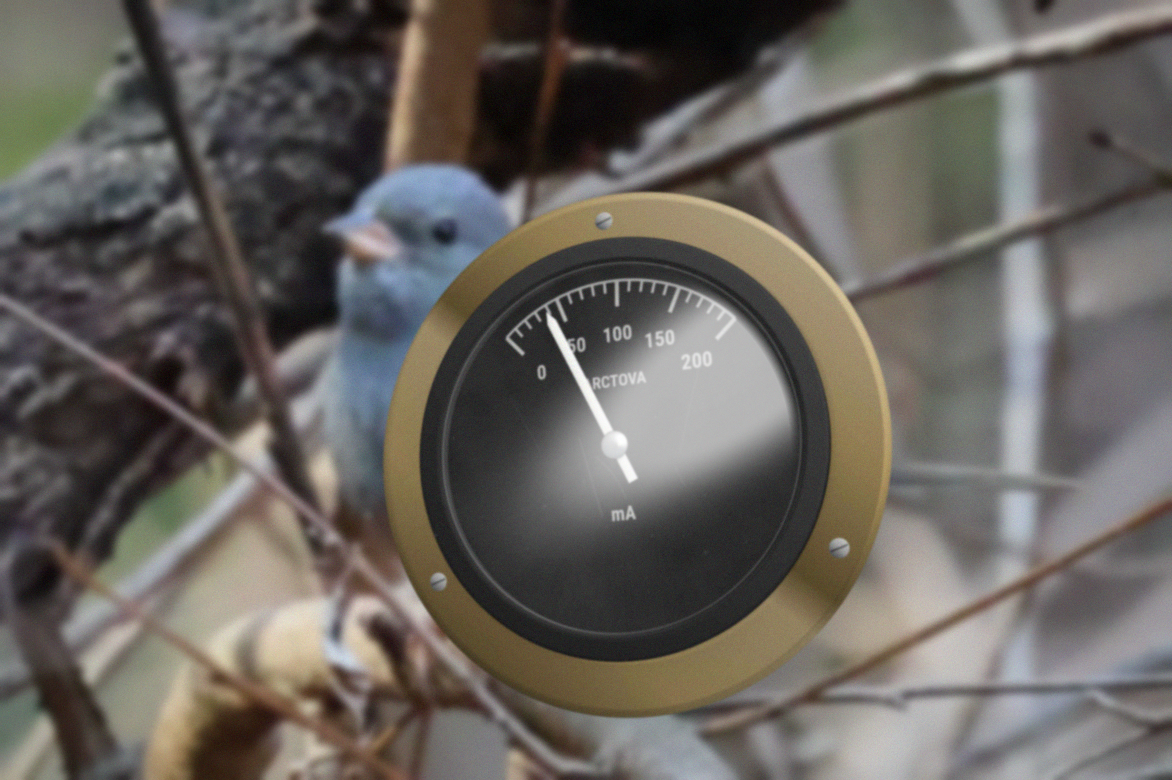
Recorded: 40
